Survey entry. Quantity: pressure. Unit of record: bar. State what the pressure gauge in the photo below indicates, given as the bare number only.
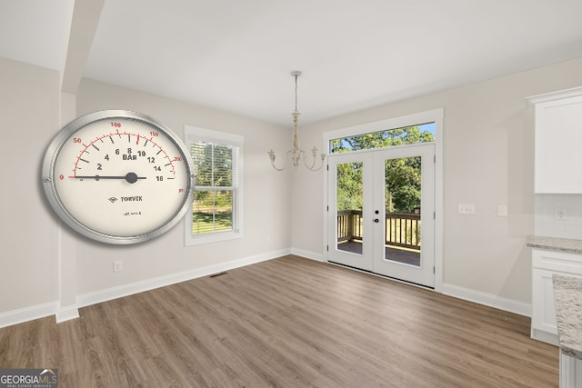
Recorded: 0
